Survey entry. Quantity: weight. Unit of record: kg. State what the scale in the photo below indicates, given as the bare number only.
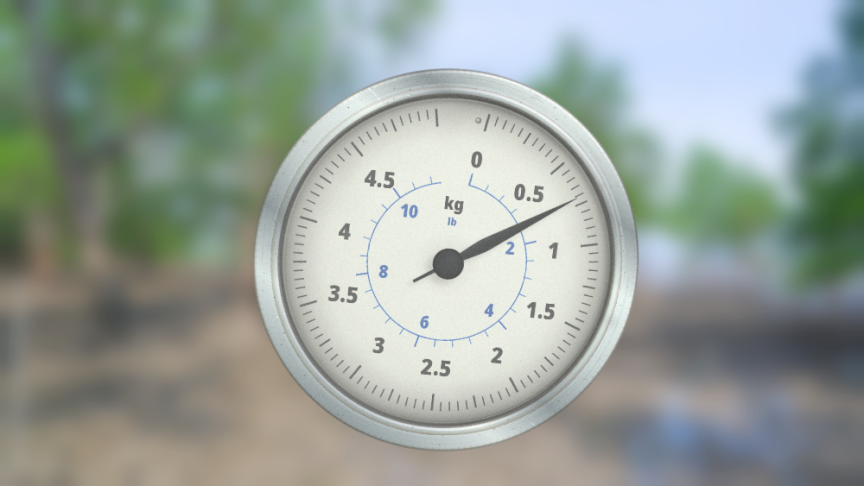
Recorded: 0.7
